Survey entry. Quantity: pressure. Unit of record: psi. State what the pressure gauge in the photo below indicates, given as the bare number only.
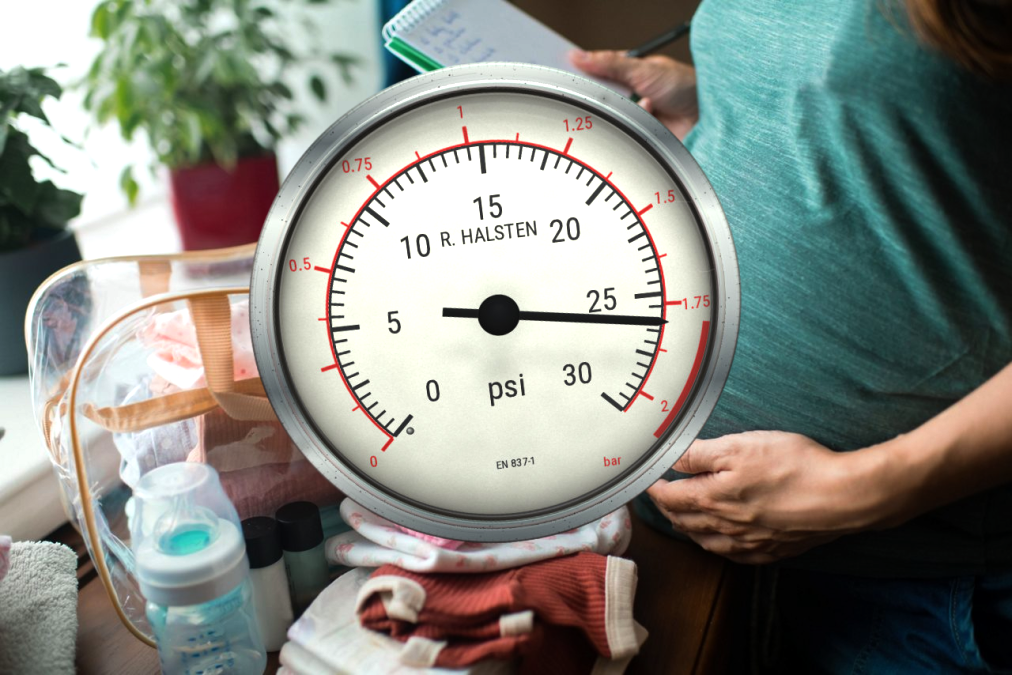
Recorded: 26
